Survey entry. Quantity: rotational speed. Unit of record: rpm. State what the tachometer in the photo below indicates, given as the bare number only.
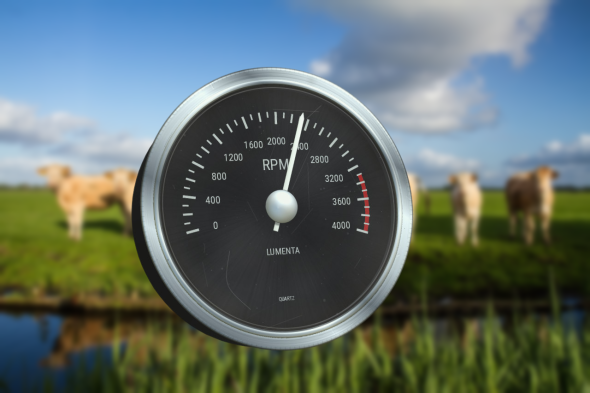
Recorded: 2300
